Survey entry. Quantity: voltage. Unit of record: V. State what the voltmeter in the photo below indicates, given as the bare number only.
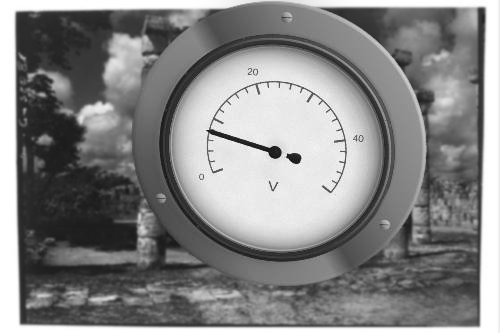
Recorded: 8
